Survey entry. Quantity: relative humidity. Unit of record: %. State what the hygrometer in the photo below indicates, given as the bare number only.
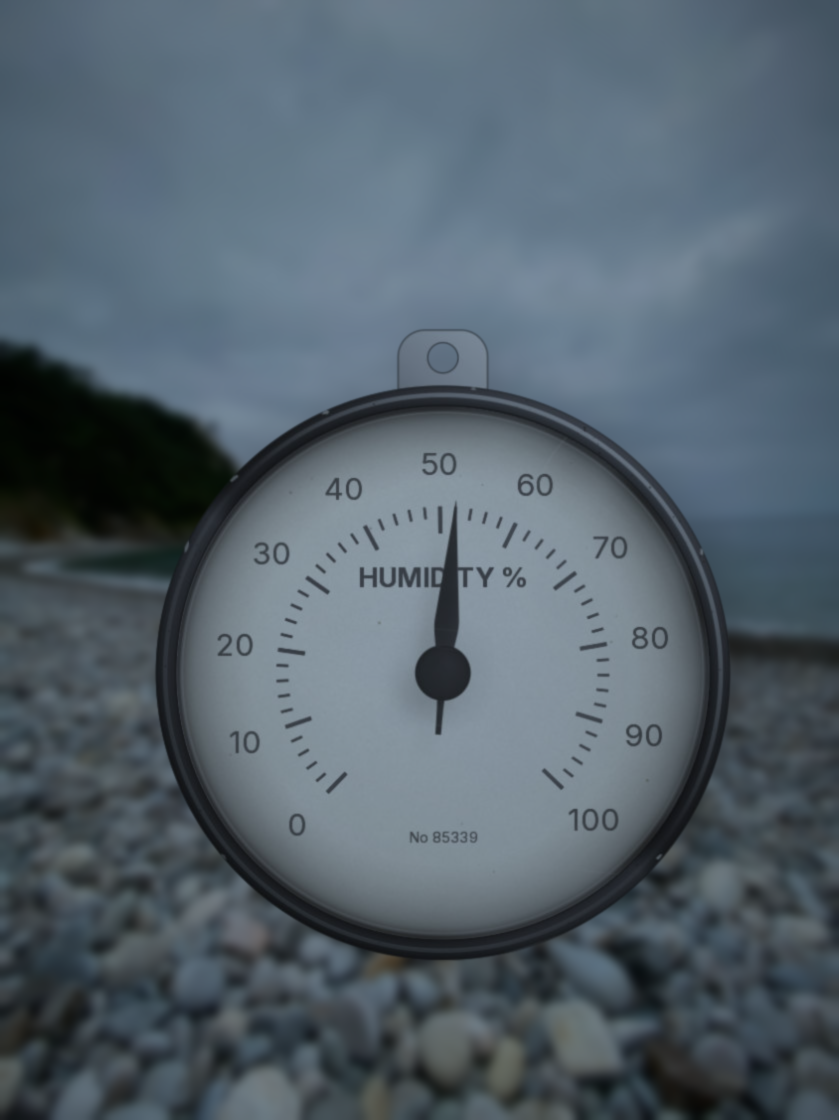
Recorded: 52
